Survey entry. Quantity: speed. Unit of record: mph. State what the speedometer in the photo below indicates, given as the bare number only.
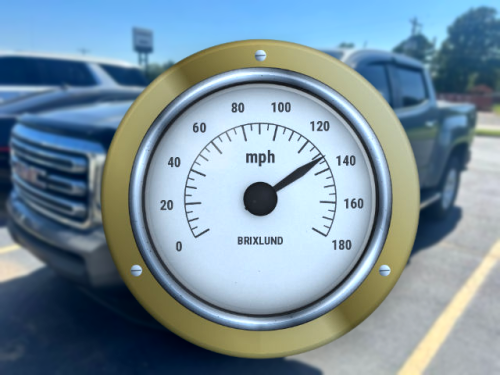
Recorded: 132.5
